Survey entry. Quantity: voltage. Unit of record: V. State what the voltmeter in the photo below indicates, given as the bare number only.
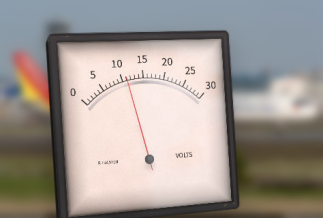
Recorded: 11
